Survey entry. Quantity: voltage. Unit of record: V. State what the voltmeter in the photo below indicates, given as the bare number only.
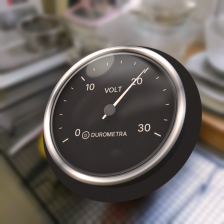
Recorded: 20
